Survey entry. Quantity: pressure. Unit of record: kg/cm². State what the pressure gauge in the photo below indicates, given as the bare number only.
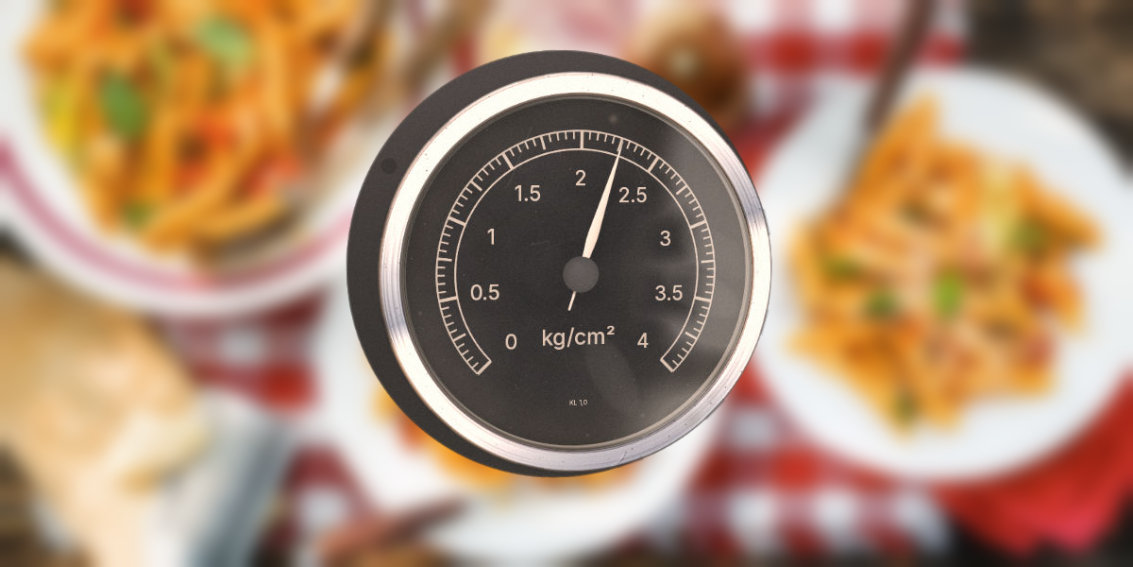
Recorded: 2.25
